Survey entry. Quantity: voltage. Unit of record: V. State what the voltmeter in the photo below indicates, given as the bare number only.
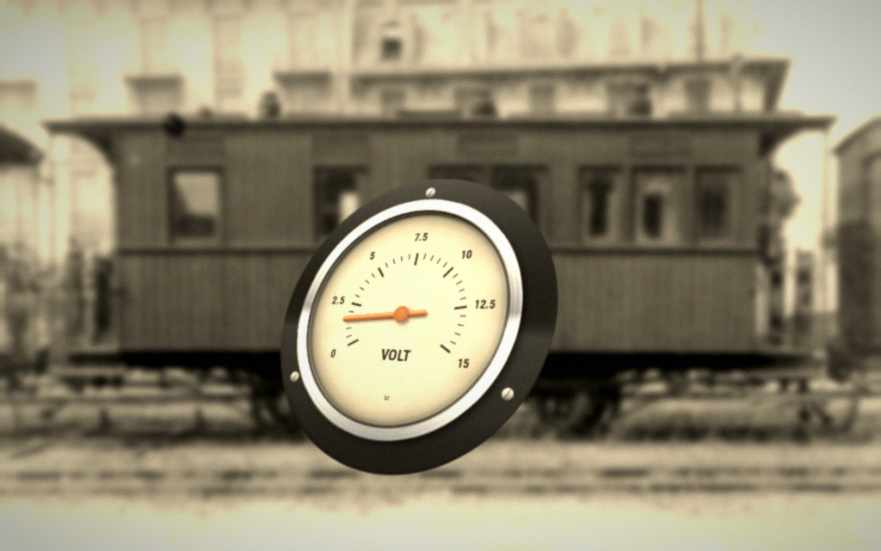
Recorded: 1.5
